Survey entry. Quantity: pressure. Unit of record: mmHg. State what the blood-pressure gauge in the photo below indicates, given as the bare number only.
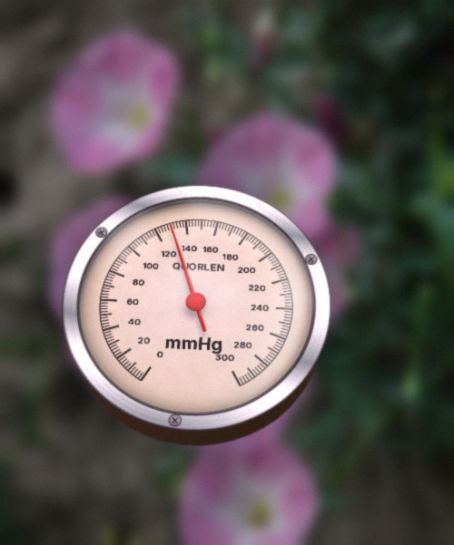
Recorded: 130
